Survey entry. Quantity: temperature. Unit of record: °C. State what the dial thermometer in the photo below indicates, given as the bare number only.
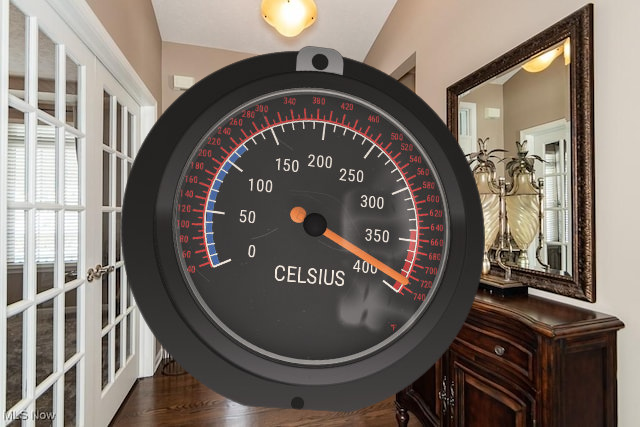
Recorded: 390
